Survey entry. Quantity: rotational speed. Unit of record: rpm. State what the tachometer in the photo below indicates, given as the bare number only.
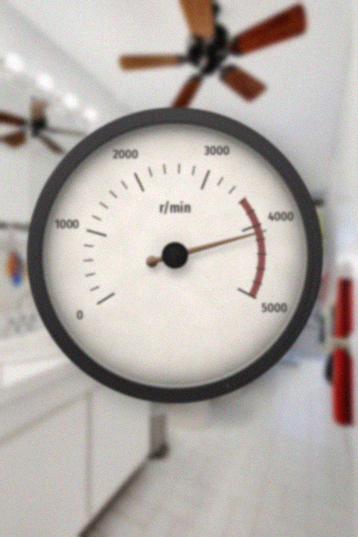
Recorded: 4100
